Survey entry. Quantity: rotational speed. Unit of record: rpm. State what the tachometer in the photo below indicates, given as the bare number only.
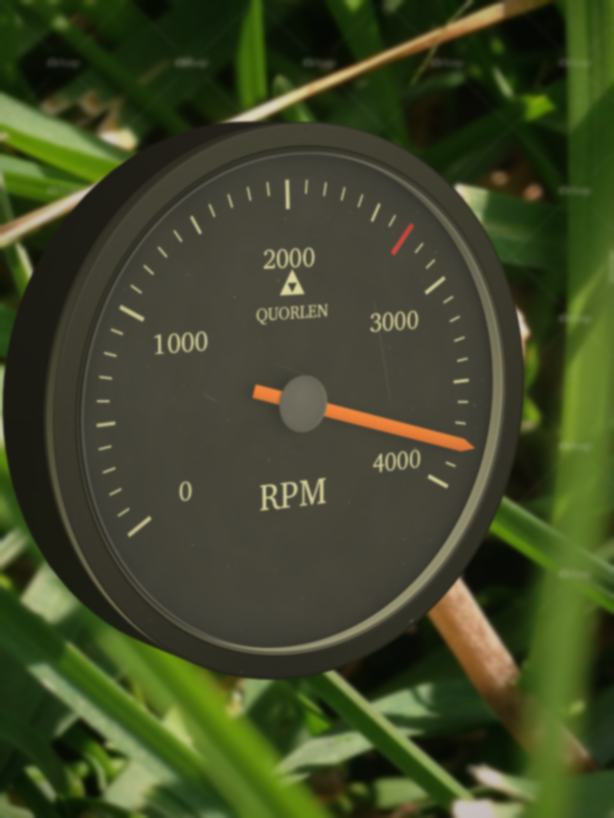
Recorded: 3800
